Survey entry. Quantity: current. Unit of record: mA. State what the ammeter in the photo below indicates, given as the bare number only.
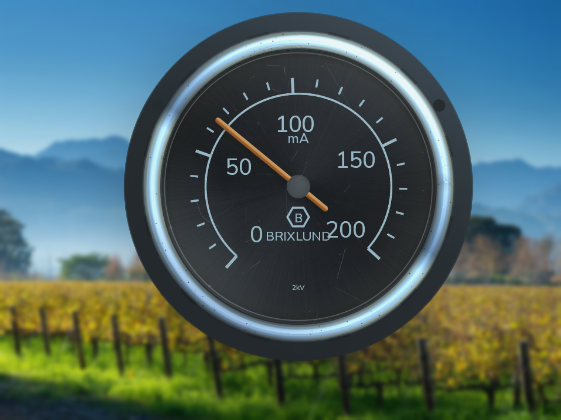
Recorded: 65
